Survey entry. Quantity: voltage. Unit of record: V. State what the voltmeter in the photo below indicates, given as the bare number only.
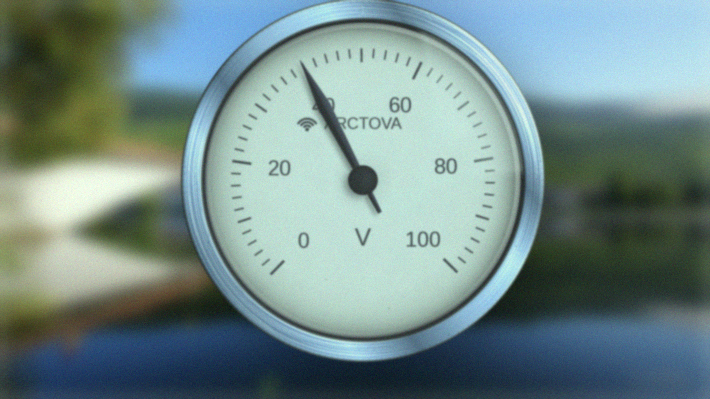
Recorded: 40
